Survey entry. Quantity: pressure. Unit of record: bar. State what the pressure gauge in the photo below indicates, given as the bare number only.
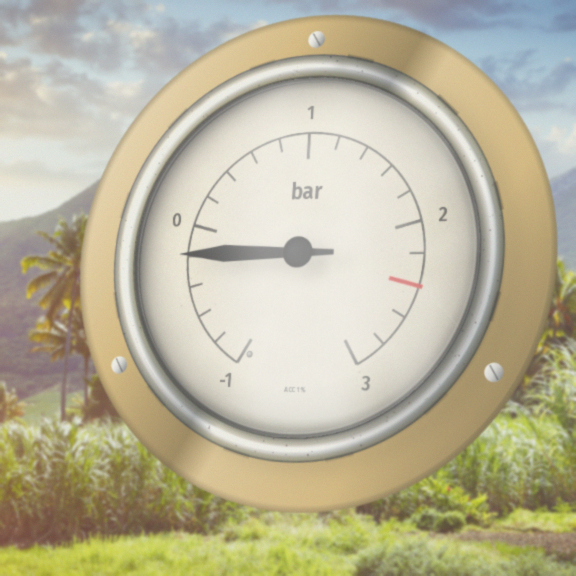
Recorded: -0.2
